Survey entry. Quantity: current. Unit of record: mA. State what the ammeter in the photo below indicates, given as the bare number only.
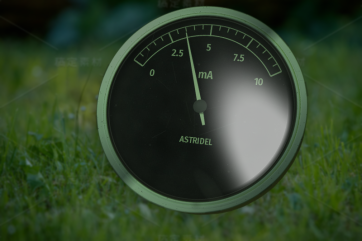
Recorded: 3.5
